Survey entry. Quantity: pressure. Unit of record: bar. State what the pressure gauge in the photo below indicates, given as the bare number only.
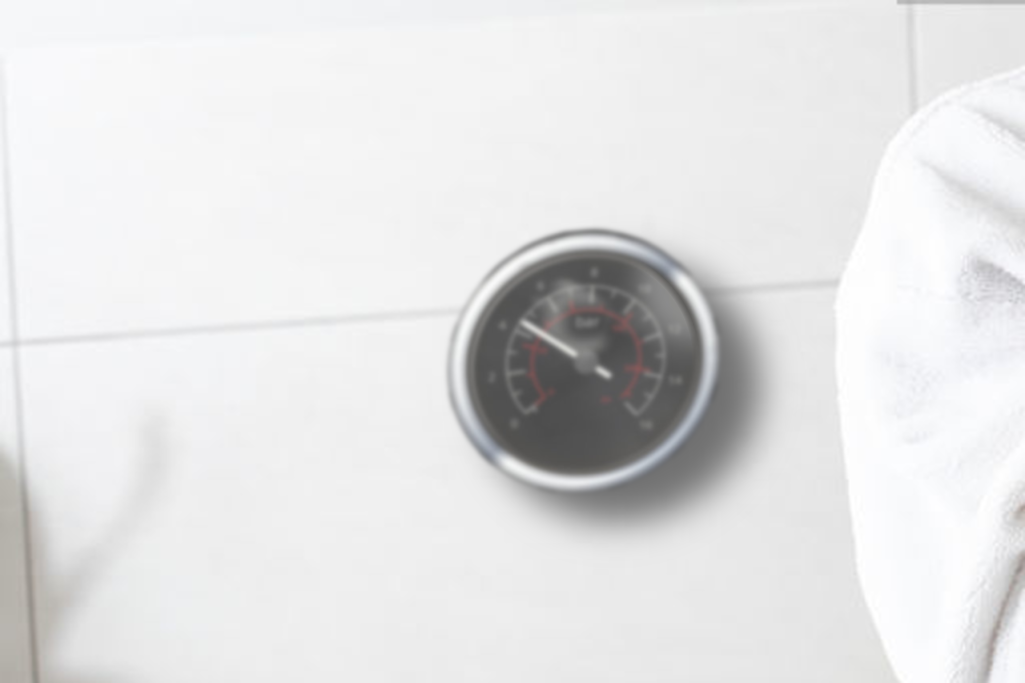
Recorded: 4.5
